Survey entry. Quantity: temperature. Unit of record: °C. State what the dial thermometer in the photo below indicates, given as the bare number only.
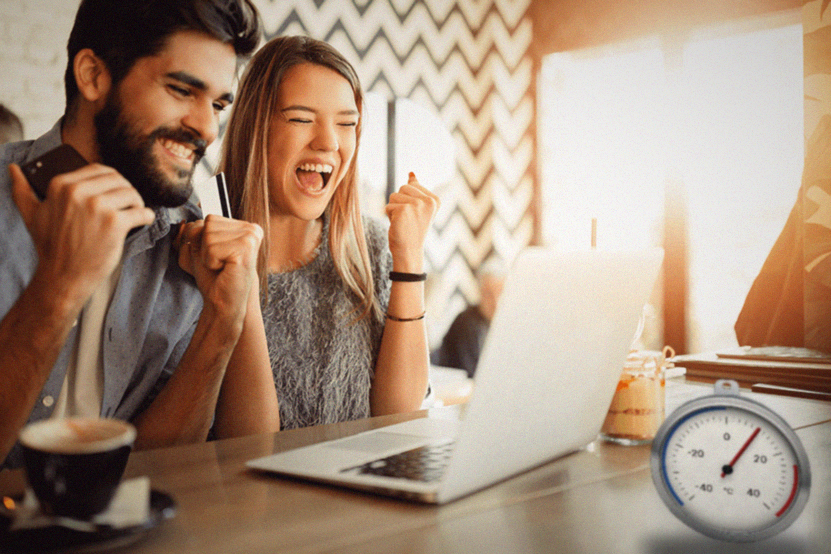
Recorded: 10
